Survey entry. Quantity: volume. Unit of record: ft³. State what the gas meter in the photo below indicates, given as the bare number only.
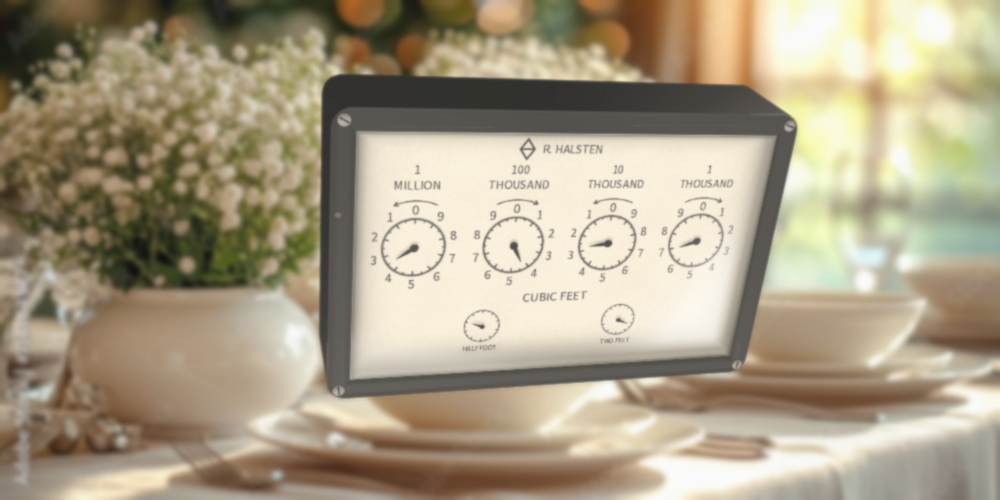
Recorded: 342700
